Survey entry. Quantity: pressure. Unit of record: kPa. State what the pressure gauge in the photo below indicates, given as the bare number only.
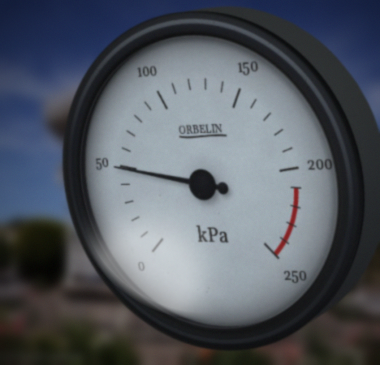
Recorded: 50
